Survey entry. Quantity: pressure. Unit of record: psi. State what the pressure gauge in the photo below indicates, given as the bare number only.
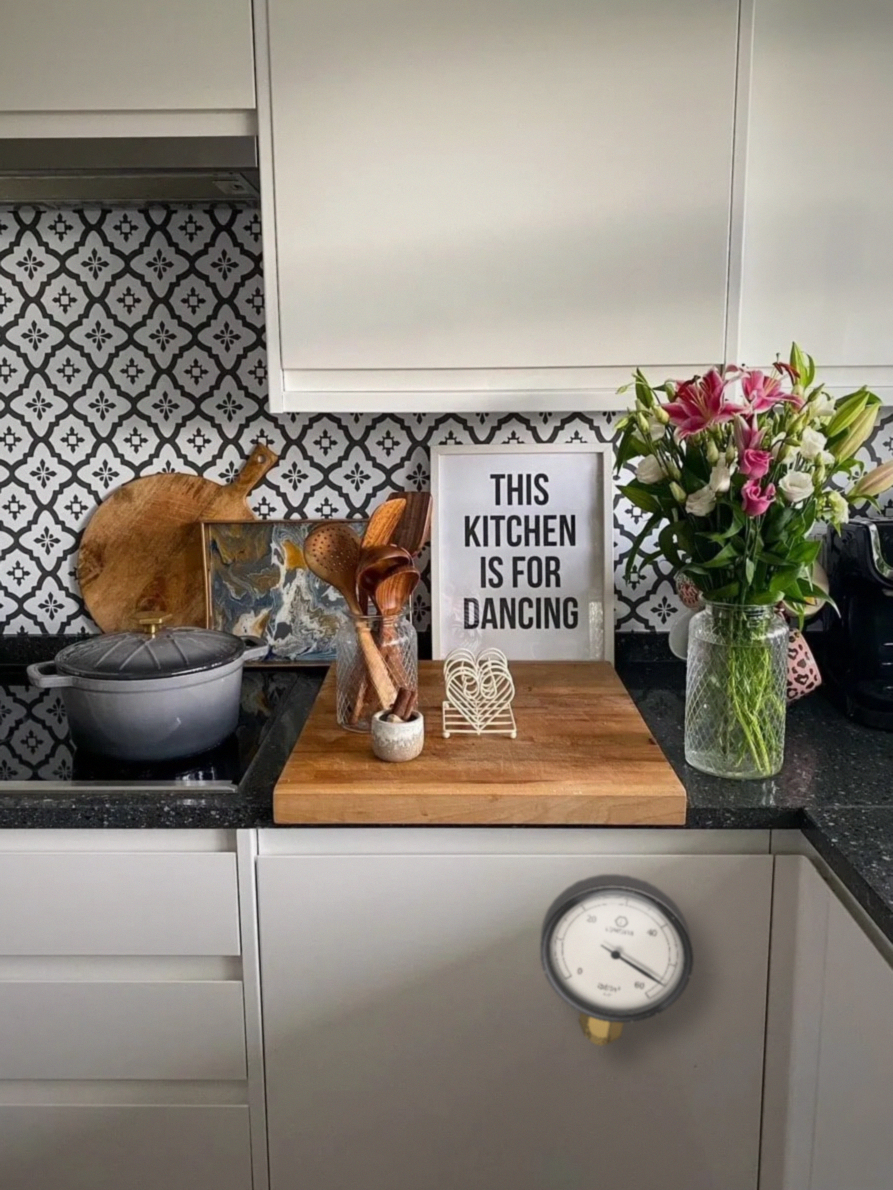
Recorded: 55
